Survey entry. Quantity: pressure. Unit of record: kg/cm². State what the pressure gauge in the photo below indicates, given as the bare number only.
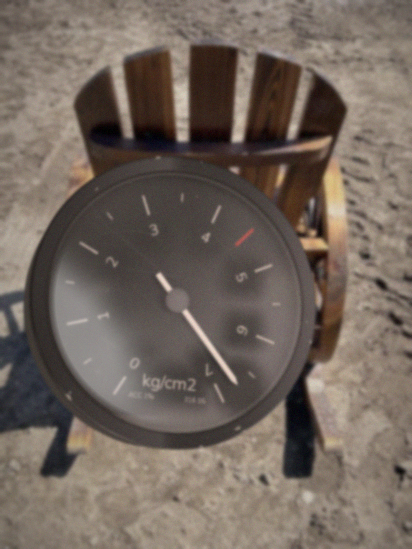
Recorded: 6.75
